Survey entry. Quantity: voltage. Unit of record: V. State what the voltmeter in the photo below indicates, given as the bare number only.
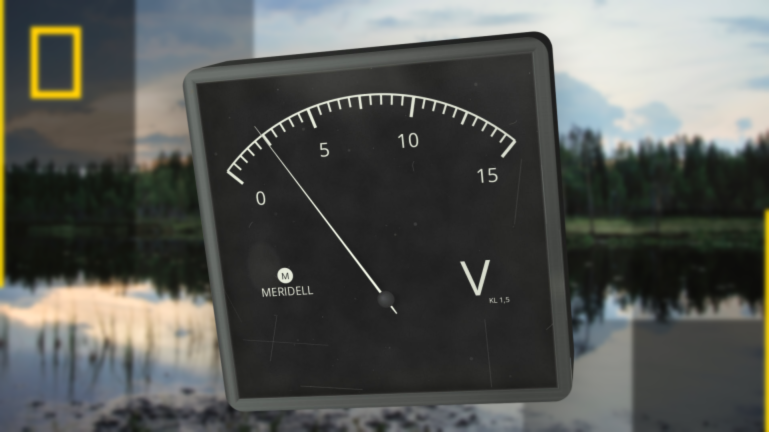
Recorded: 2.5
